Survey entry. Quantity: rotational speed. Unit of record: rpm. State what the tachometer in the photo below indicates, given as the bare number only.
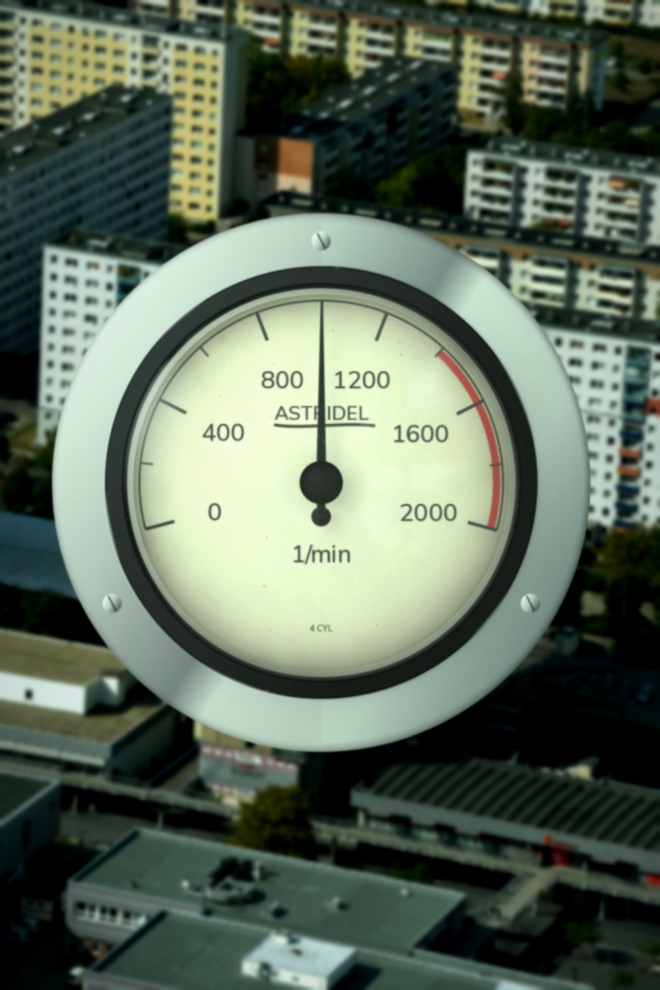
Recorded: 1000
